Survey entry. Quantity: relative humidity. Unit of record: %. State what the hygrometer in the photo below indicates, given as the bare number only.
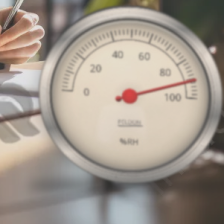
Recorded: 90
